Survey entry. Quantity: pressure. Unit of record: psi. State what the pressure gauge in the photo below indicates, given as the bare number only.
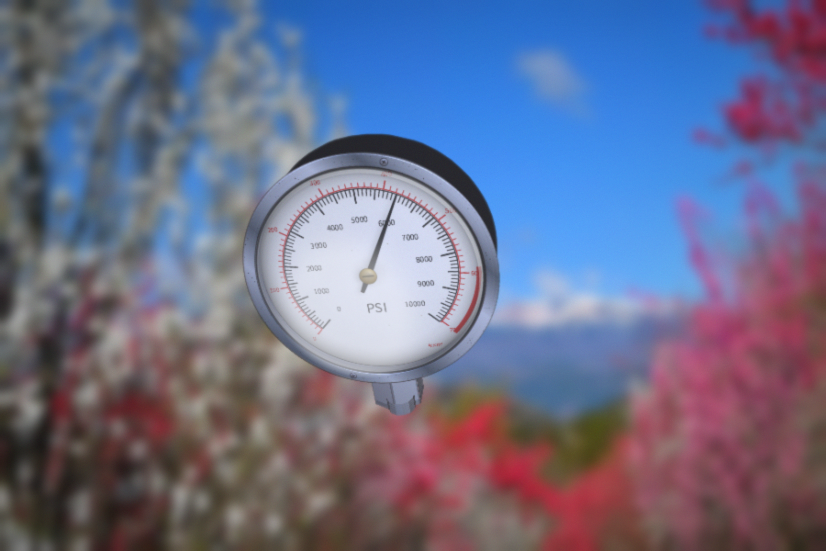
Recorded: 6000
